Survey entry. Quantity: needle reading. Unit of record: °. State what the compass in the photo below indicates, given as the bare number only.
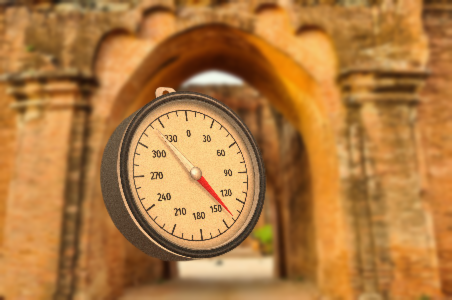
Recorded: 140
